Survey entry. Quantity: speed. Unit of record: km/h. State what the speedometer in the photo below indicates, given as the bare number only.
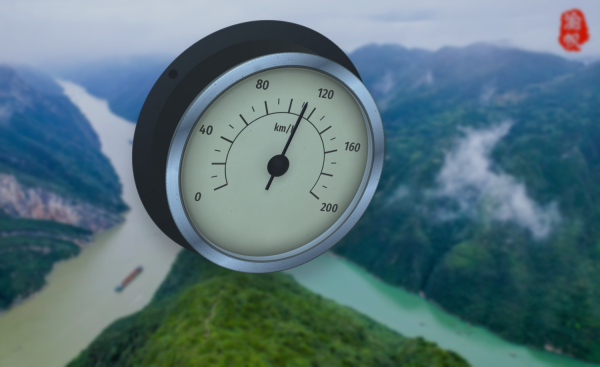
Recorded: 110
